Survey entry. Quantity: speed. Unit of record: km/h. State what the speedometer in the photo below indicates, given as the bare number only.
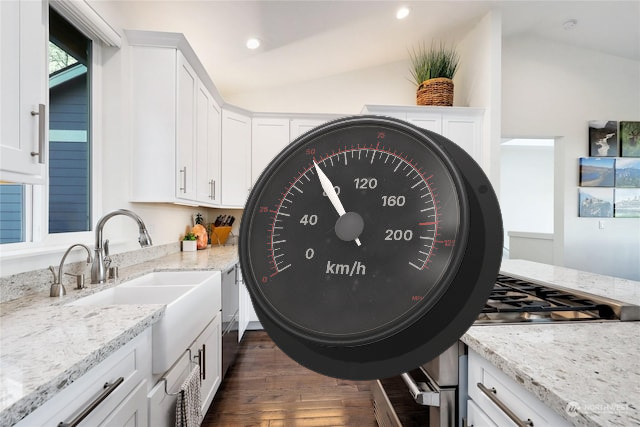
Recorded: 80
